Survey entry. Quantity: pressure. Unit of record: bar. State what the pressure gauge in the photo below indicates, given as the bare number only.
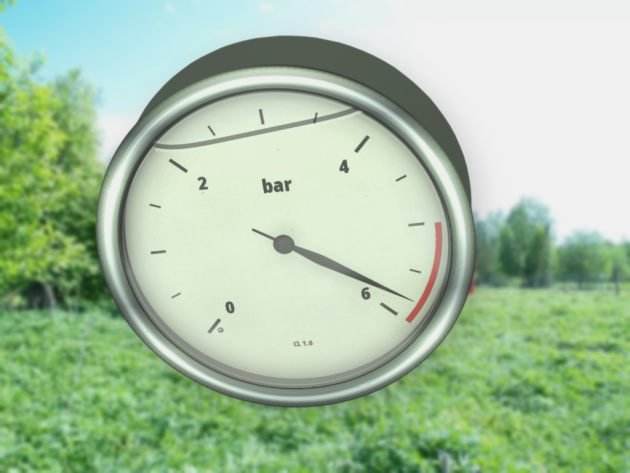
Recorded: 5.75
